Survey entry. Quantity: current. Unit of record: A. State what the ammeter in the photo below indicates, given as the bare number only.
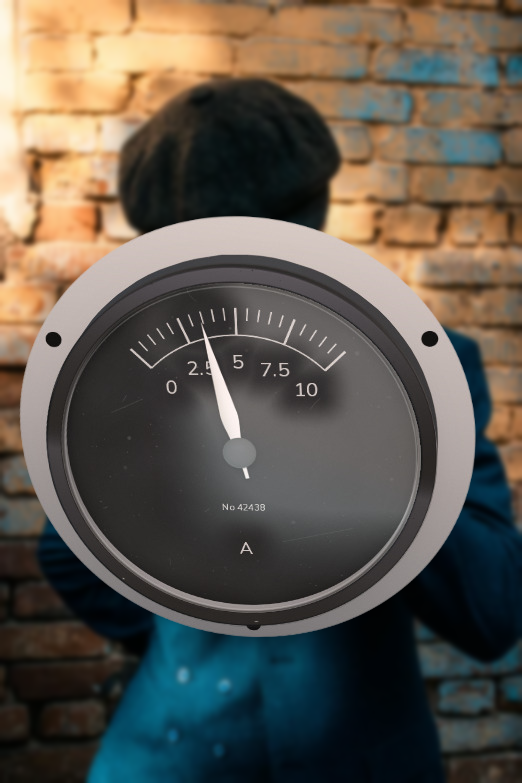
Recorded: 3.5
